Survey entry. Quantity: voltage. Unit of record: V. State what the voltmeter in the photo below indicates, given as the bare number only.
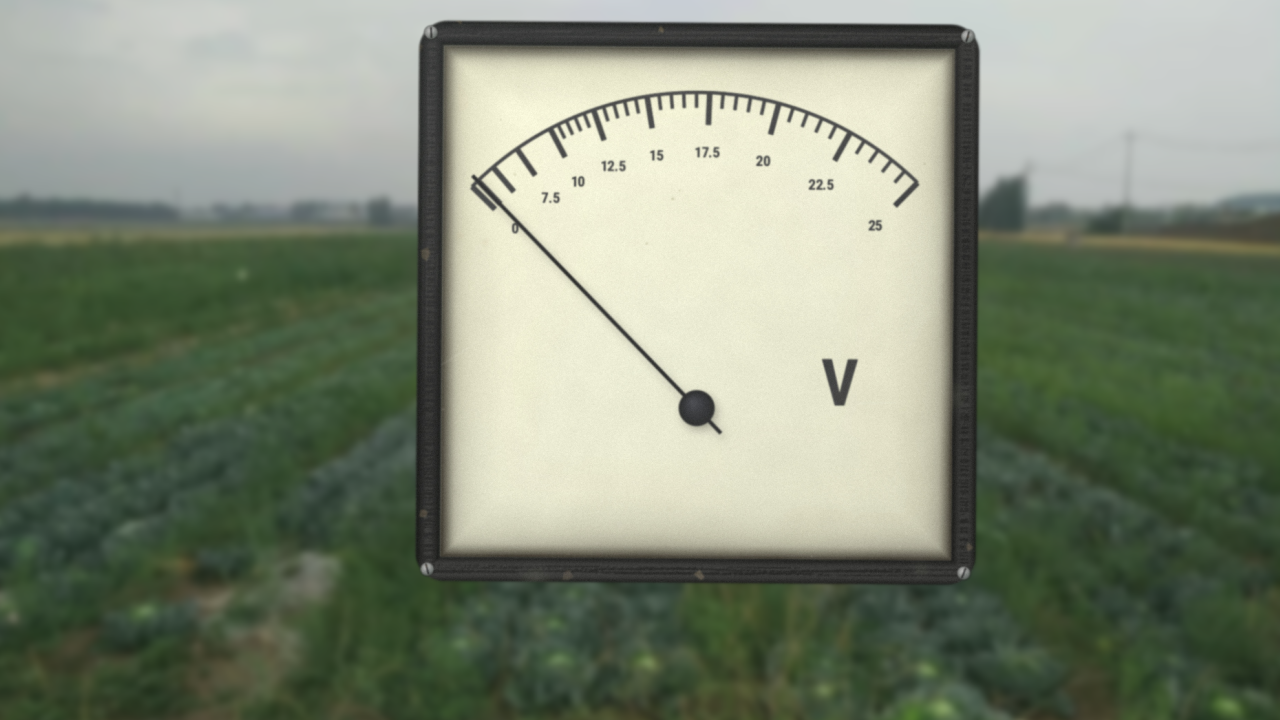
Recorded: 2.5
